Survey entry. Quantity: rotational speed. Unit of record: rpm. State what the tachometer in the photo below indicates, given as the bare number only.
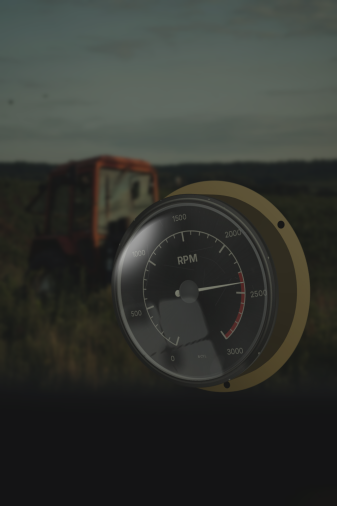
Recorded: 2400
